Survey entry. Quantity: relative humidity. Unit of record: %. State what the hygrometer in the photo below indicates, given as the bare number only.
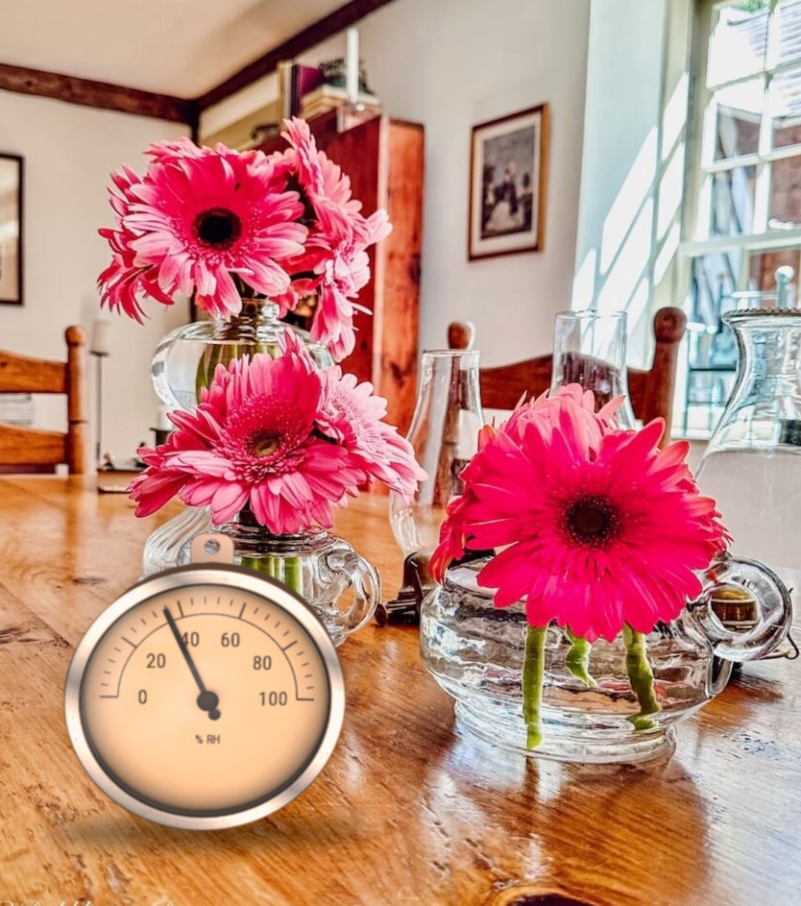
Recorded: 36
